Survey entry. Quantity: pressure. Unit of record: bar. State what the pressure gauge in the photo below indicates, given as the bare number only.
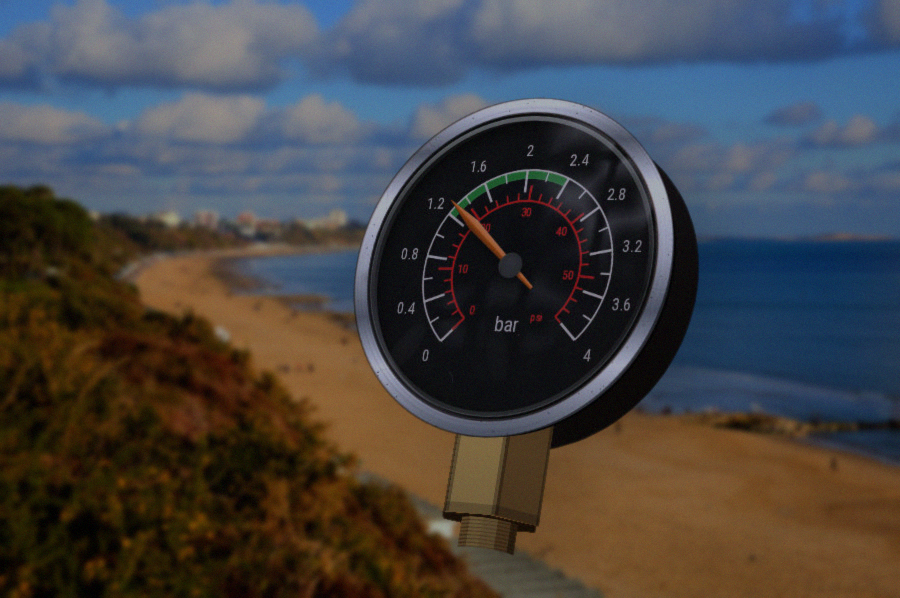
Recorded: 1.3
